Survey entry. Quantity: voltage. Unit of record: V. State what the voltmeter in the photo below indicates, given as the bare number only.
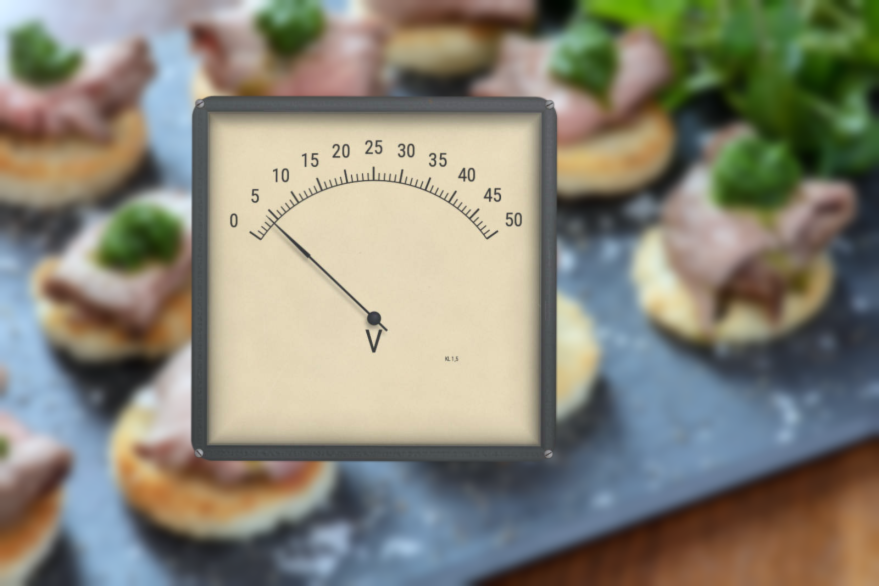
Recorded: 4
